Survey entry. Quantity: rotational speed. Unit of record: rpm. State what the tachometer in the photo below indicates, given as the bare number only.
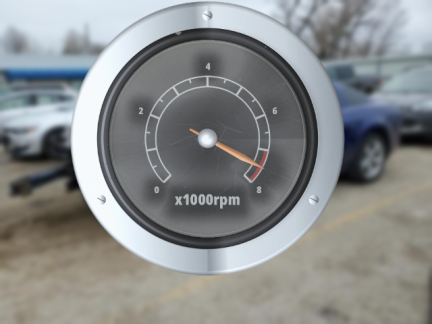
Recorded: 7500
